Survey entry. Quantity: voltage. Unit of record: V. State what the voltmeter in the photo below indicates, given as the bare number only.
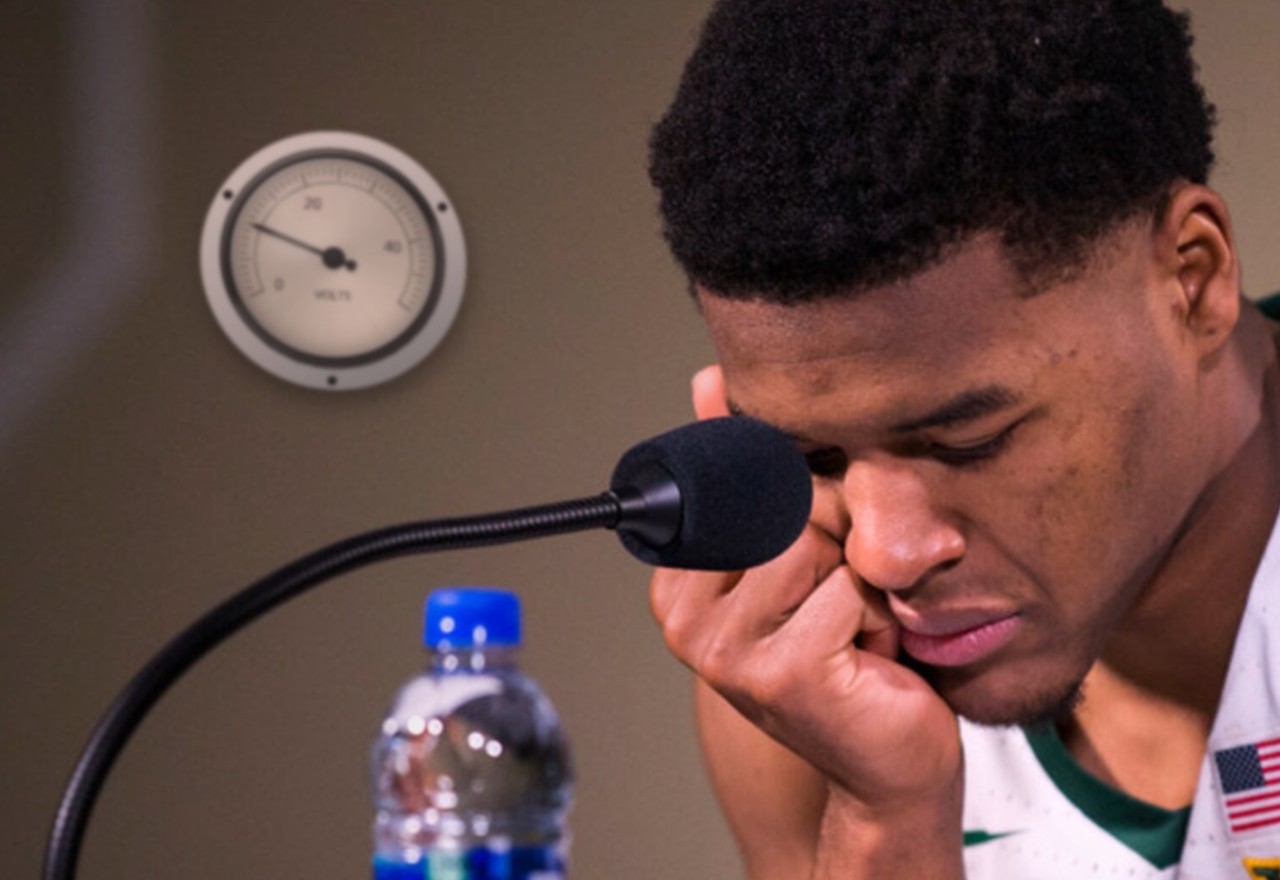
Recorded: 10
